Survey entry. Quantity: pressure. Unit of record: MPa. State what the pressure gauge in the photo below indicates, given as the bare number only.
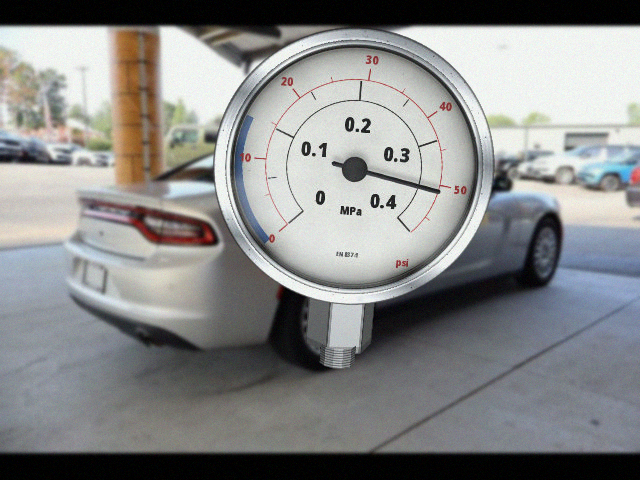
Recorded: 0.35
